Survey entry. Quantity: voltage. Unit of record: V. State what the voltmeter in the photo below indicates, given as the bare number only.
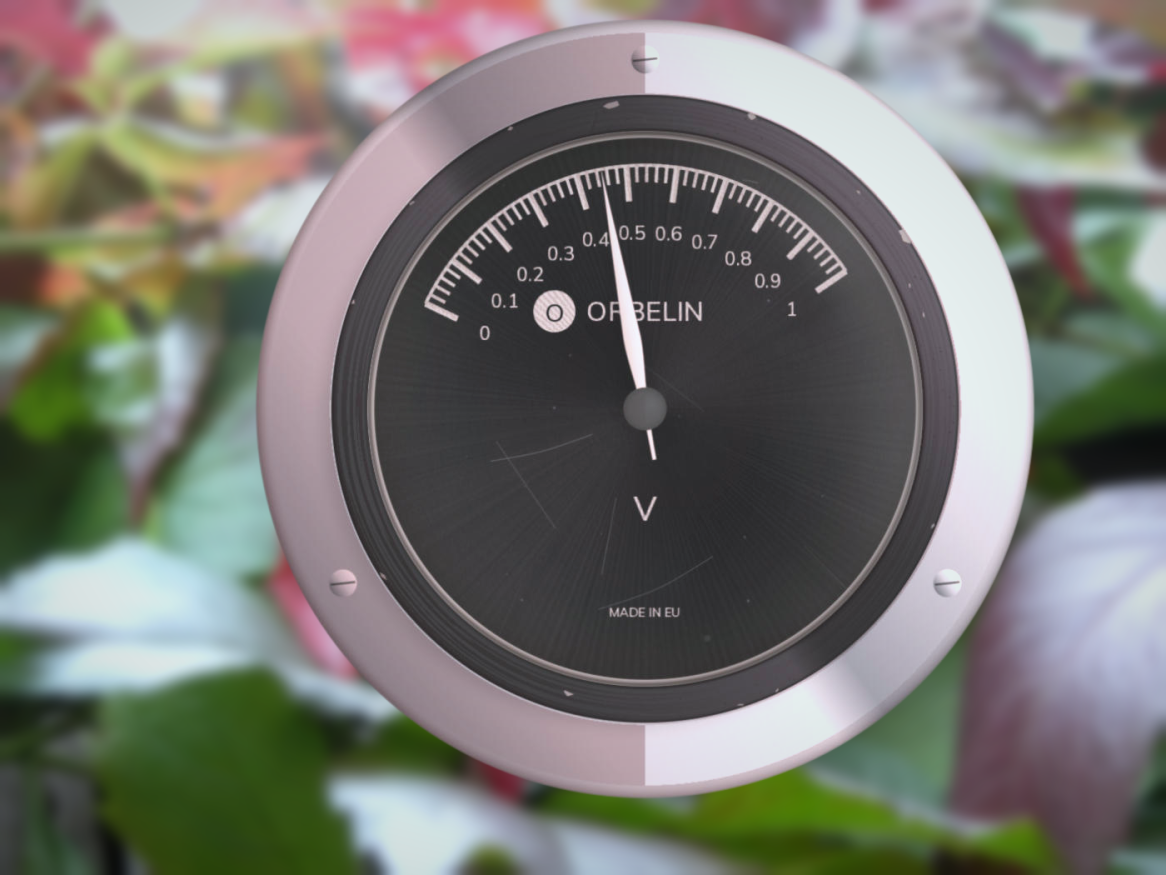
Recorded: 0.45
